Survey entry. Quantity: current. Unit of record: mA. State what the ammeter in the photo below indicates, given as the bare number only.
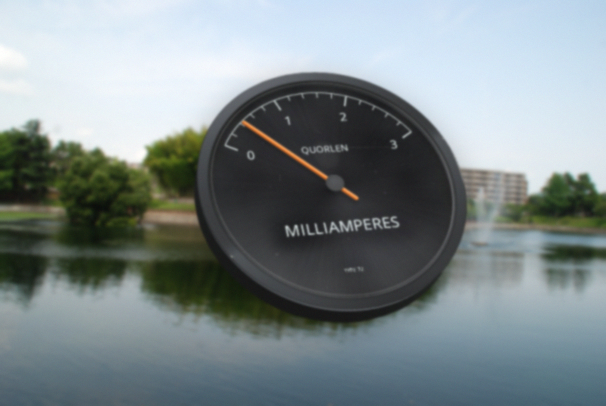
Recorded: 0.4
